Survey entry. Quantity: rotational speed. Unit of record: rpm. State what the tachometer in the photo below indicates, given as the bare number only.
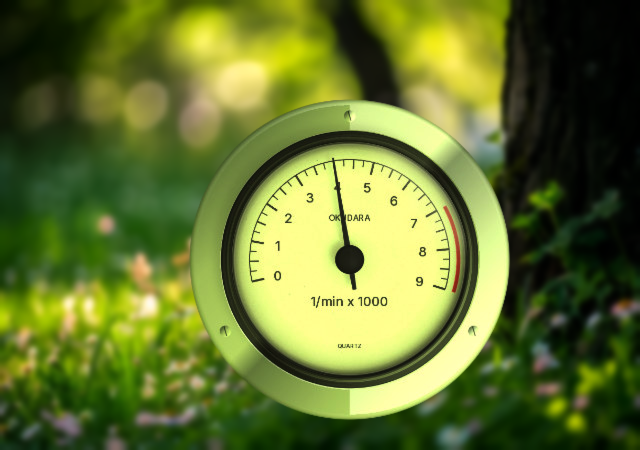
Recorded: 4000
